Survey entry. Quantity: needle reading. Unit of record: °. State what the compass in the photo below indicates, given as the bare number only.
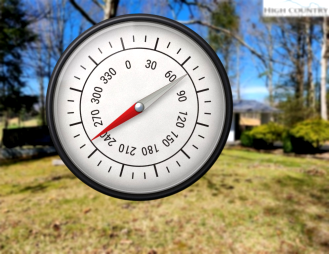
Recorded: 250
